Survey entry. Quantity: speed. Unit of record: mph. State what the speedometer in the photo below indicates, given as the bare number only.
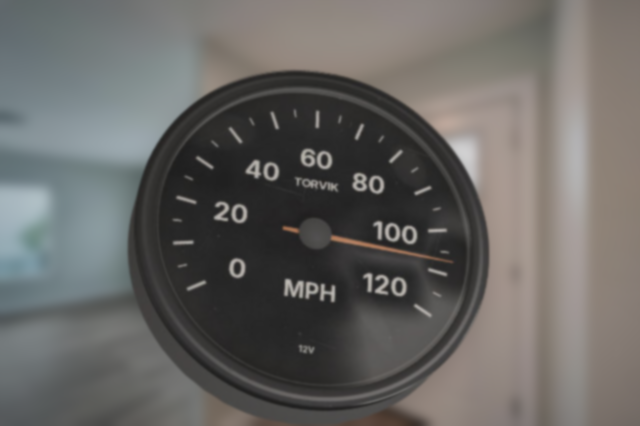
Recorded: 107.5
